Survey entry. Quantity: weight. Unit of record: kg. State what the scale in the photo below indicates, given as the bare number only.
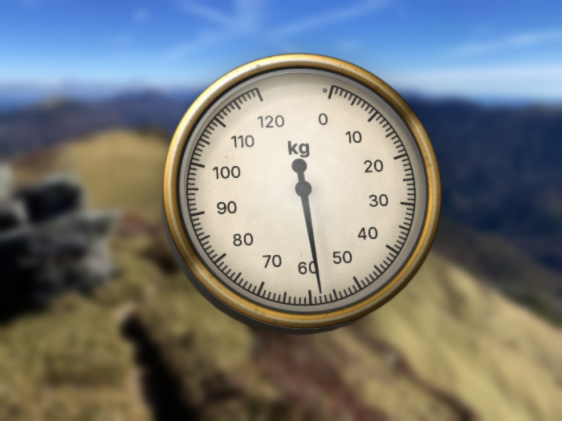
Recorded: 58
